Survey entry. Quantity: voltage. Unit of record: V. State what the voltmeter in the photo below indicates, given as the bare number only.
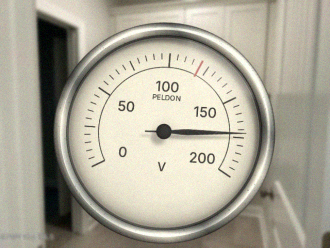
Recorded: 172.5
